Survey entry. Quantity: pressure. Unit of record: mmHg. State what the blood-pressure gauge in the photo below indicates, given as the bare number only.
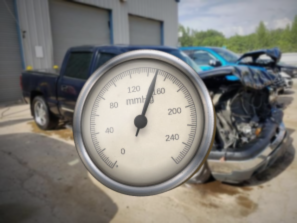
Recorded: 150
